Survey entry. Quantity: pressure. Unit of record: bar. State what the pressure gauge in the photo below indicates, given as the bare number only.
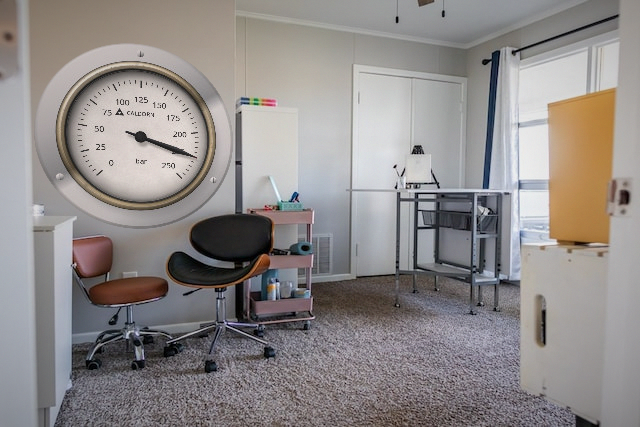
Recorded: 225
